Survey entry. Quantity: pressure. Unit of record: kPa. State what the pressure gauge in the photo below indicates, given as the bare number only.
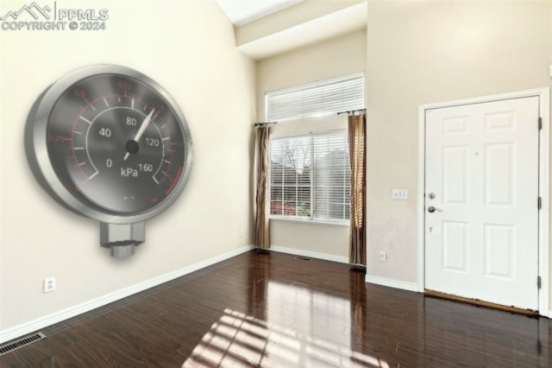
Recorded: 95
